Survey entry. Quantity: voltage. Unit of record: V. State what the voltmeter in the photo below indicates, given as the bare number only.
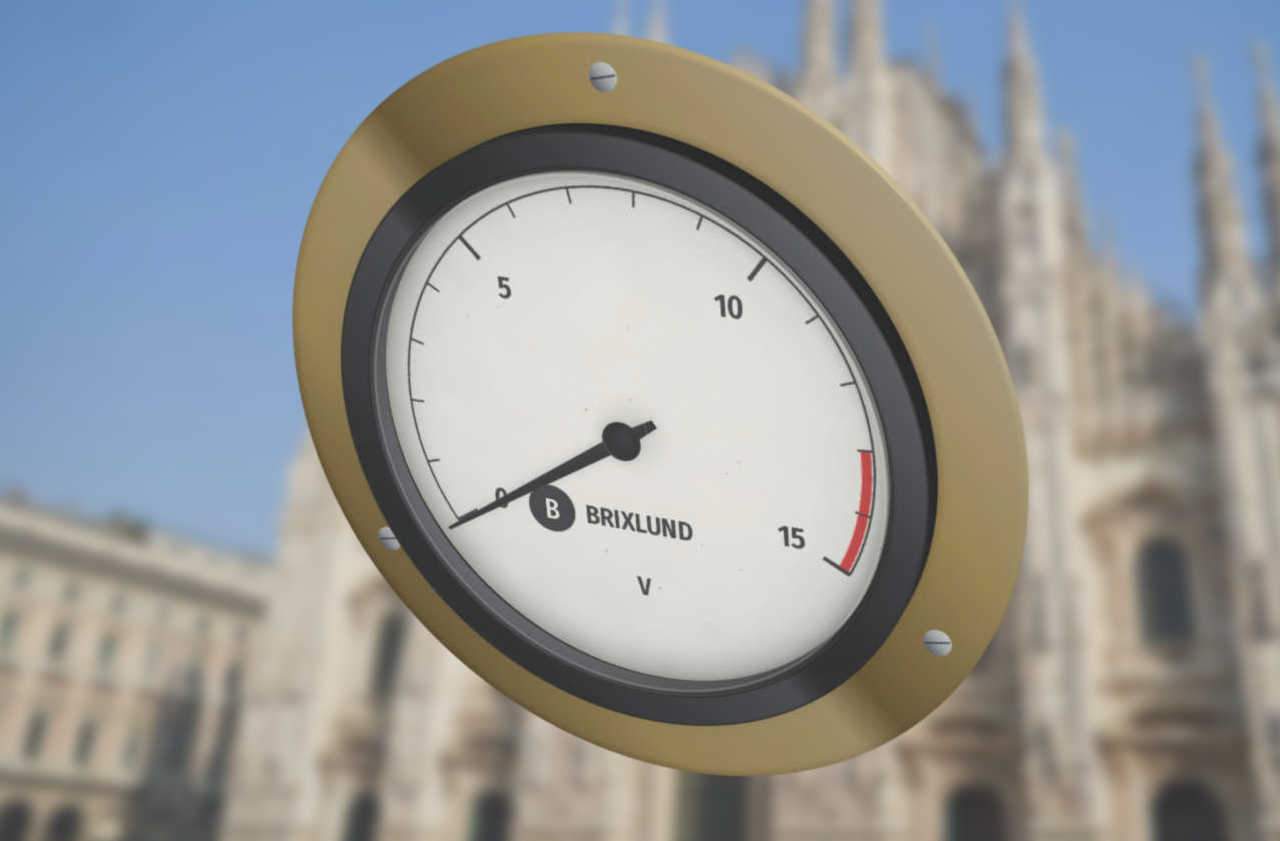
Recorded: 0
